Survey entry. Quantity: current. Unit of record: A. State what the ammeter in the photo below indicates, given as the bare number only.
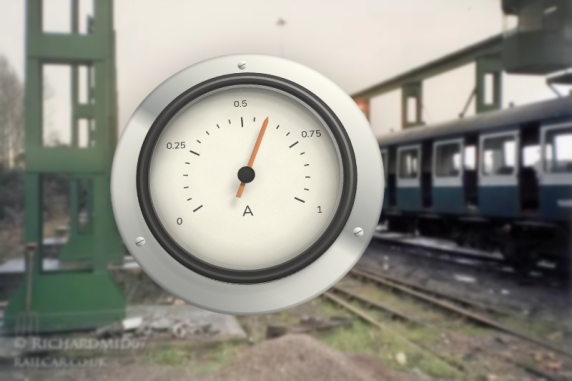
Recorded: 0.6
